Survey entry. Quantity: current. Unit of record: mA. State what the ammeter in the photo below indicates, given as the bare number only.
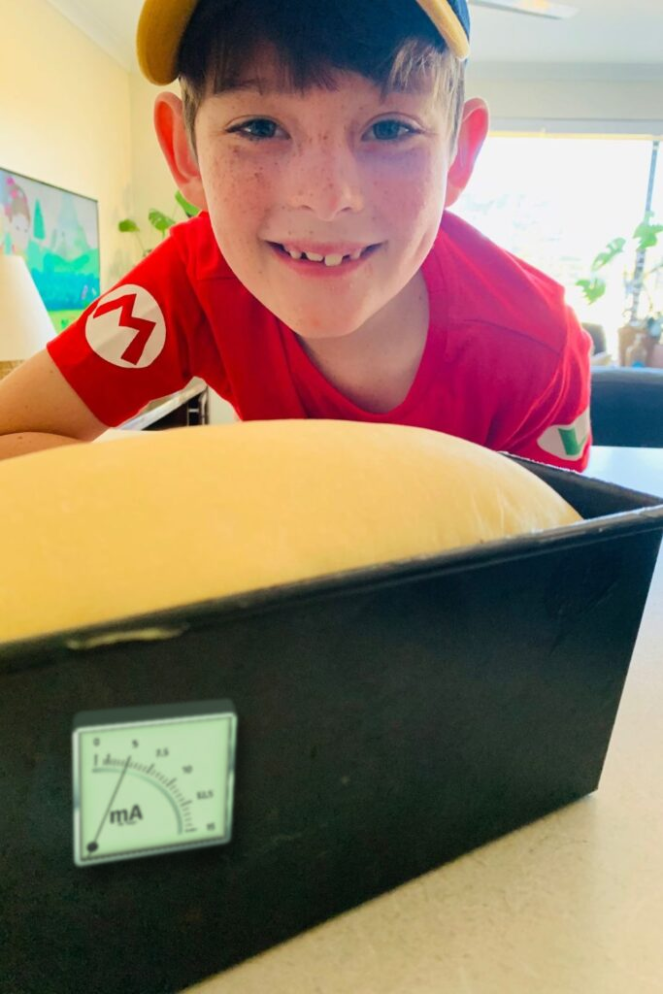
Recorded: 5
